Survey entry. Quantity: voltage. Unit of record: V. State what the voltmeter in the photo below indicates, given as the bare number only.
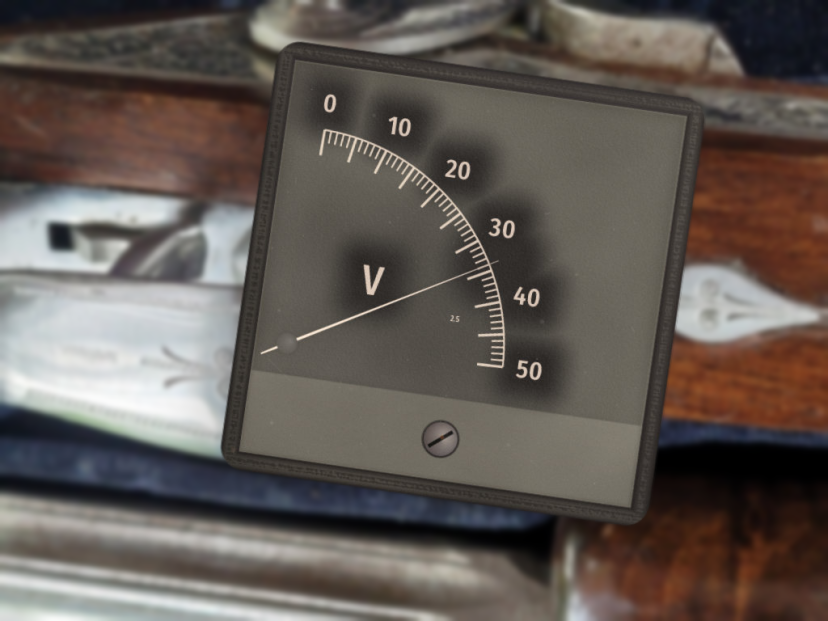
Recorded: 34
